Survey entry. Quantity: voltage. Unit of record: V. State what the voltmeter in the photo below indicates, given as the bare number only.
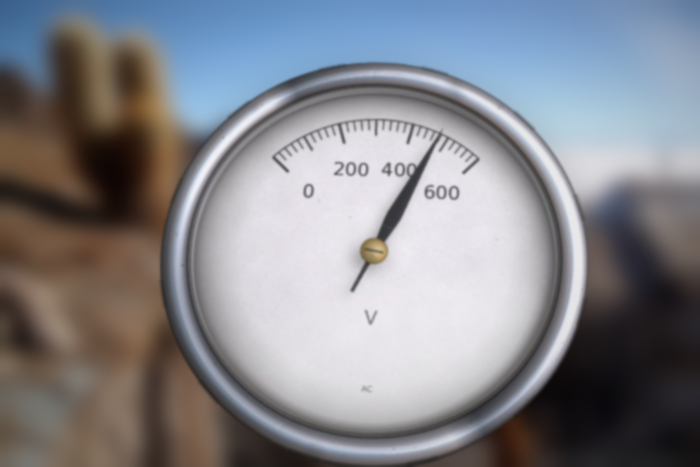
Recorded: 480
